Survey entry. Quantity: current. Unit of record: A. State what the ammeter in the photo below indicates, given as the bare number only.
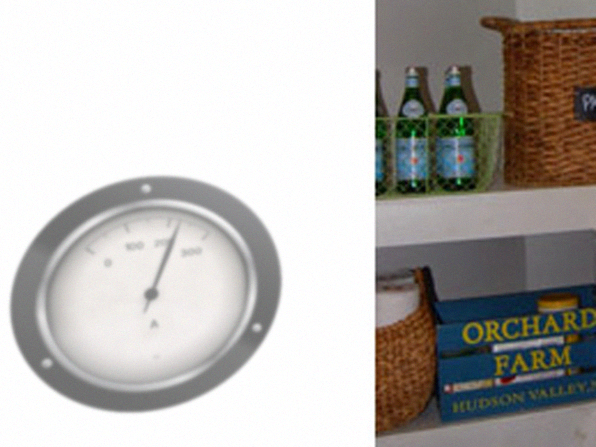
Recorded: 225
